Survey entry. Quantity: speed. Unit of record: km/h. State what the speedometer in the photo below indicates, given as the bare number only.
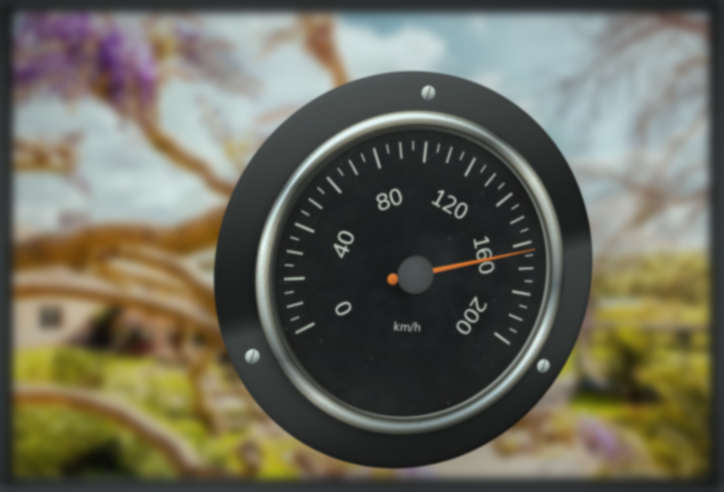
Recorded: 162.5
